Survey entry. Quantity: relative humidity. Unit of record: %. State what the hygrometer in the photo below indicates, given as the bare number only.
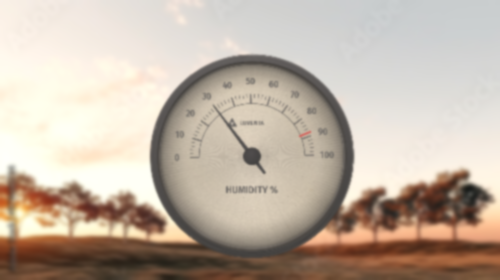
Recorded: 30
